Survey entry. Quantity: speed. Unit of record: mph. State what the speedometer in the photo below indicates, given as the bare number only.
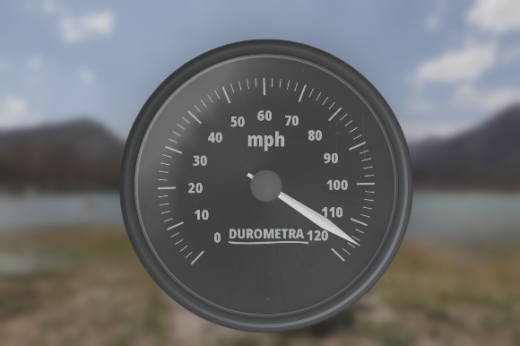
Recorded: 115
